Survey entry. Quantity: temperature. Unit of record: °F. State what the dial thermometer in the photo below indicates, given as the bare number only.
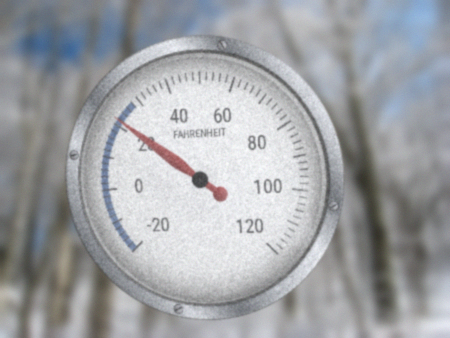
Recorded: 22
